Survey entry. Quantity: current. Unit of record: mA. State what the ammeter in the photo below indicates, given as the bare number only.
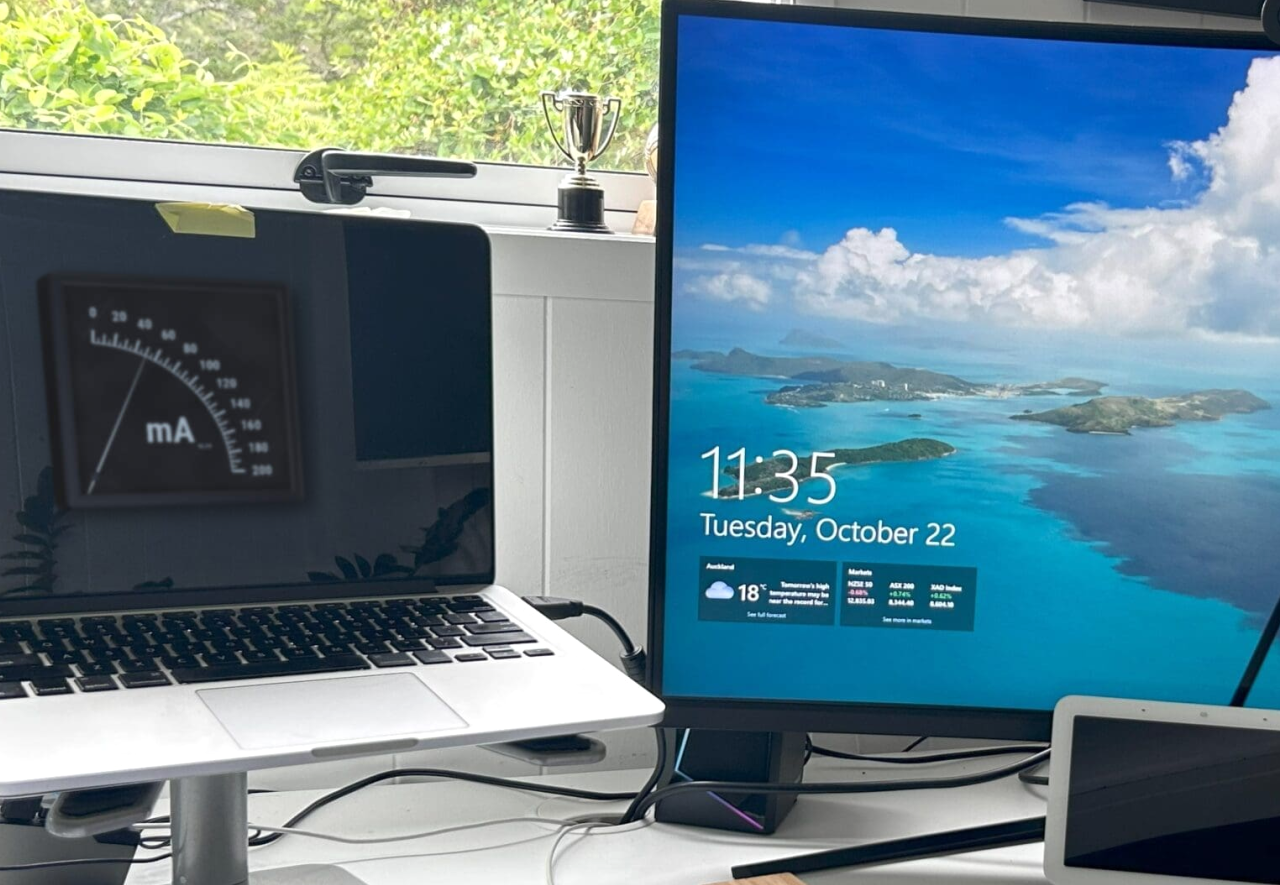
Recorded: 50
